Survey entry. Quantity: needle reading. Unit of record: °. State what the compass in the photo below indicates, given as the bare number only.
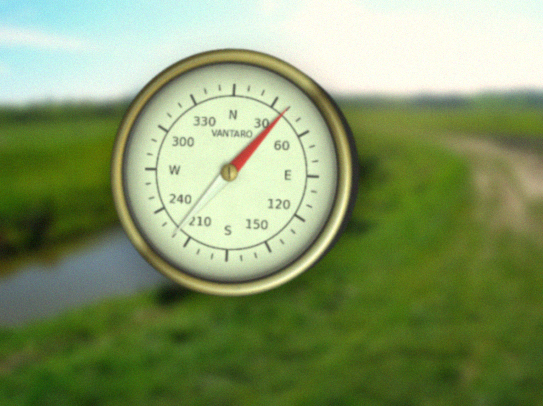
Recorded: 40
